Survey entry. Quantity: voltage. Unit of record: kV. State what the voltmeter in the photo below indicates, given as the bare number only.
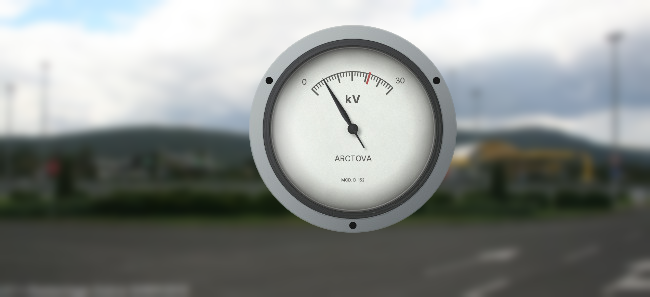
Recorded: 5
